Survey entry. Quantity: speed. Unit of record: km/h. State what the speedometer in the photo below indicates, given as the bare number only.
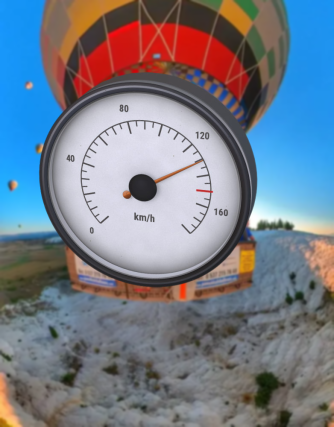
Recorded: 130
